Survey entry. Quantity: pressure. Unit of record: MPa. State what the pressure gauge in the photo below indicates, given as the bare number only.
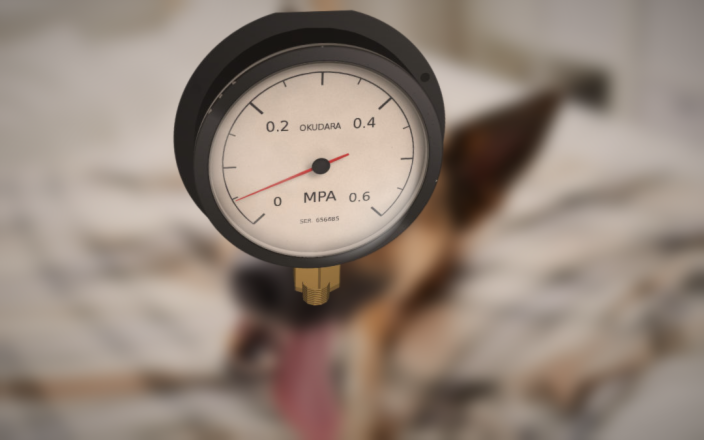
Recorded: 0.05
